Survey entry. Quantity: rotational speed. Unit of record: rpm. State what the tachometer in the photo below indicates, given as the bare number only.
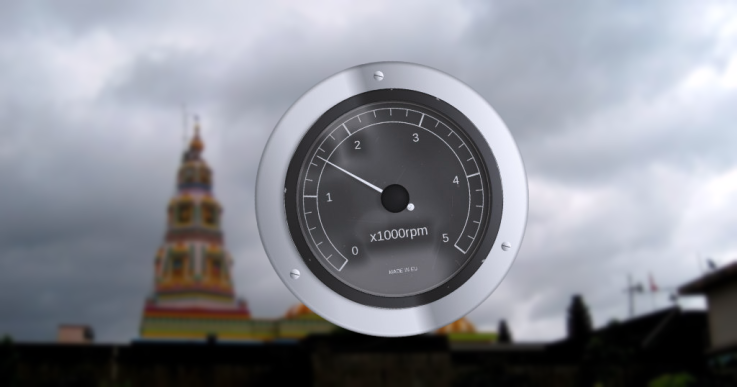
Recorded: 1500
